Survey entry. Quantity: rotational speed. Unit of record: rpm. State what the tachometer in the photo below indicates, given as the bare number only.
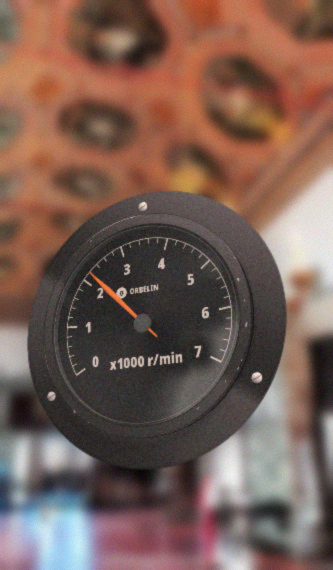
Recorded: 2200
